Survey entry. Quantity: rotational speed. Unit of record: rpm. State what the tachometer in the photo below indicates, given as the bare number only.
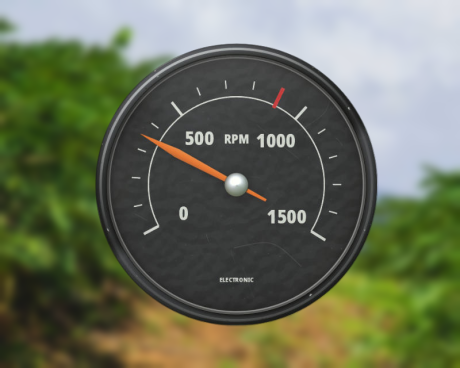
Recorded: 350
